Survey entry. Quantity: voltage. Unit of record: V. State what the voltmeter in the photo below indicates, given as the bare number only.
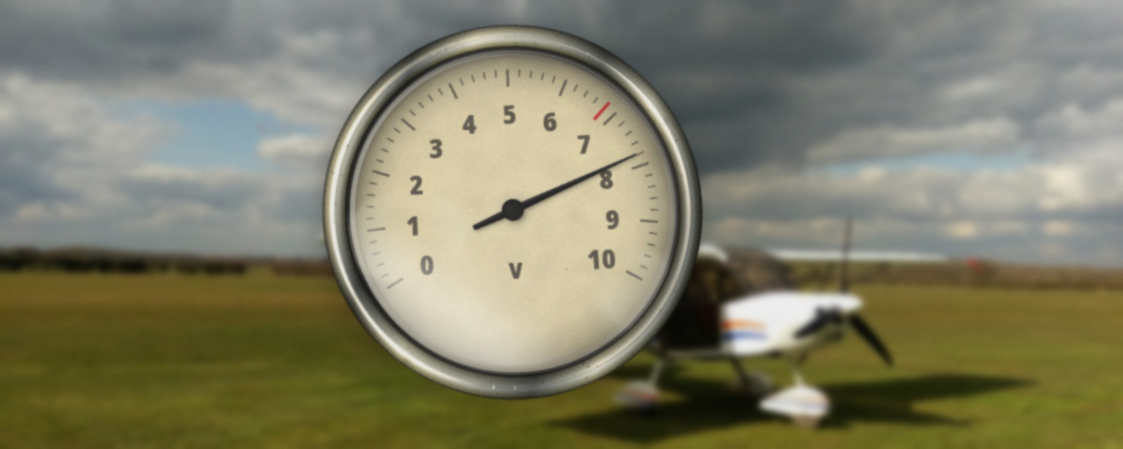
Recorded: 7.8
